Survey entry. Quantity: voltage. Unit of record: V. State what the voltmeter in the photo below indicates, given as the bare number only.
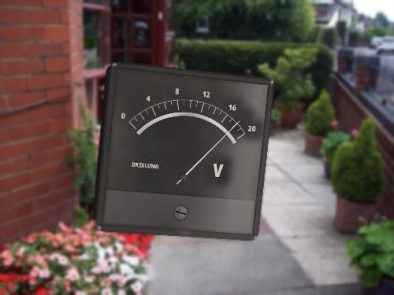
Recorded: 18
